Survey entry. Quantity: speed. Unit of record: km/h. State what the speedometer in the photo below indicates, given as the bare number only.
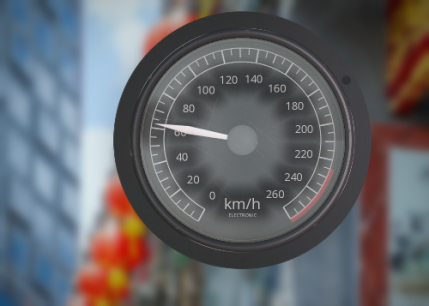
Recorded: 62.5
